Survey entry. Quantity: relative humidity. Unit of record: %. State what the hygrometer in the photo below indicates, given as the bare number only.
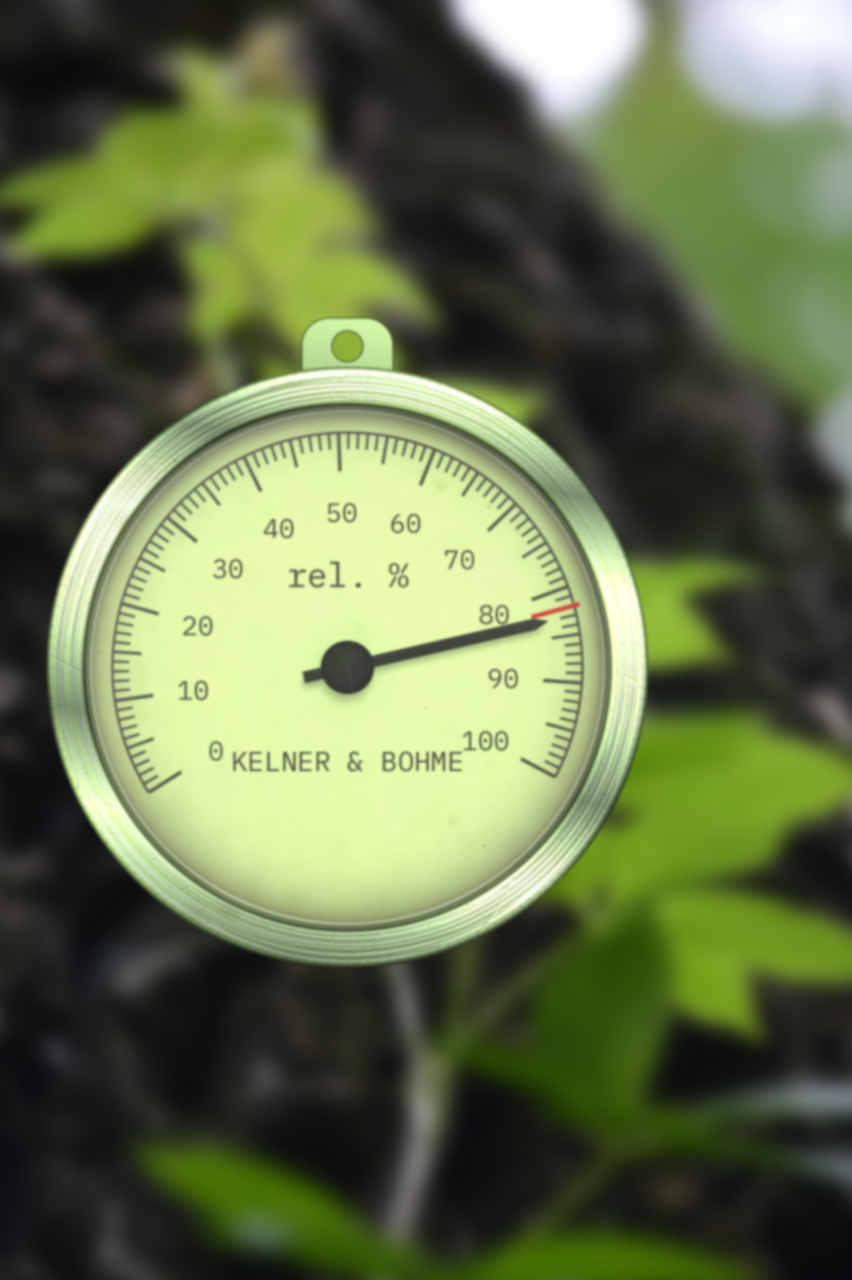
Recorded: 83
